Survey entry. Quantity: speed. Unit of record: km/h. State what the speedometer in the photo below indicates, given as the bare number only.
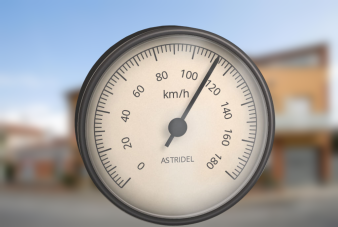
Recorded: 112
